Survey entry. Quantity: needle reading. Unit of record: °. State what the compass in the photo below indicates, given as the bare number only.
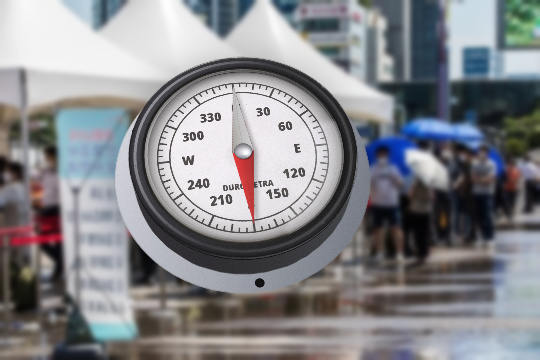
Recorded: 180
